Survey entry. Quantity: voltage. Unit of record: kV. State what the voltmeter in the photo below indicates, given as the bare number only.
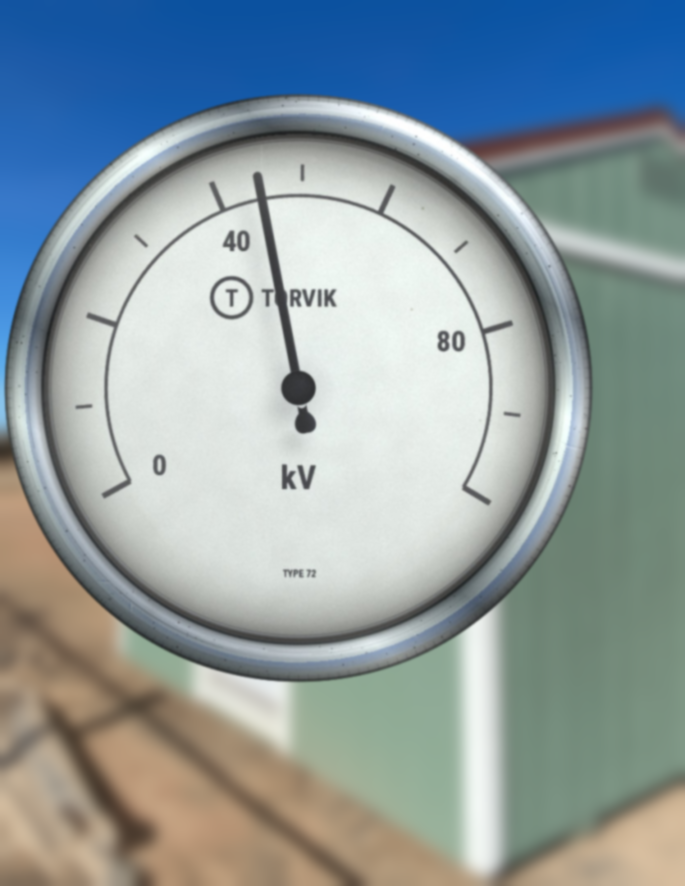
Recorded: 45
